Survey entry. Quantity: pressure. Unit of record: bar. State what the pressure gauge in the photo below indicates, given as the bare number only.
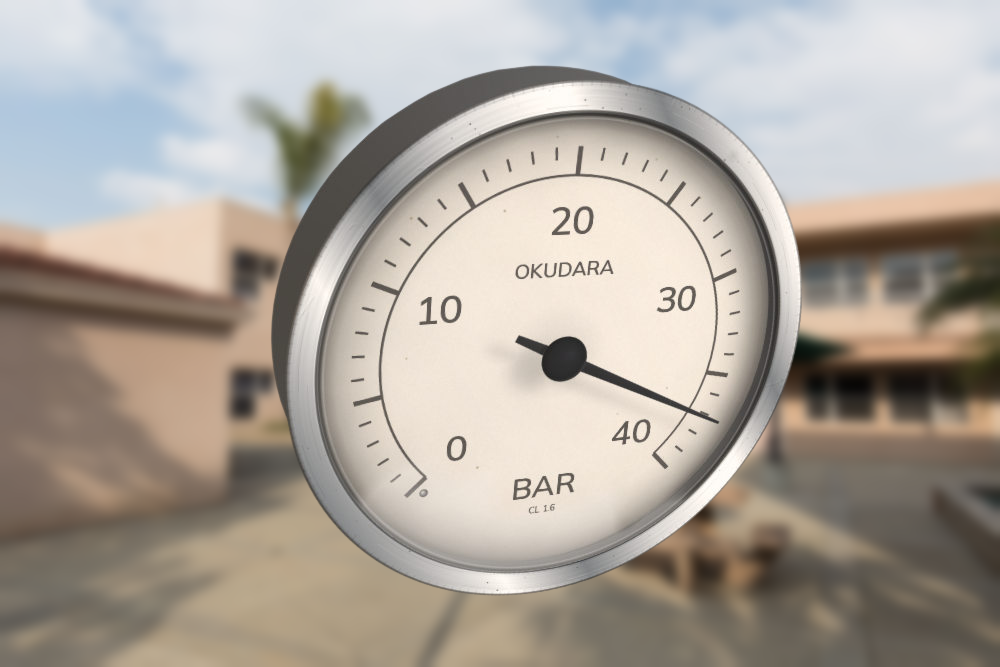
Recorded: 37
